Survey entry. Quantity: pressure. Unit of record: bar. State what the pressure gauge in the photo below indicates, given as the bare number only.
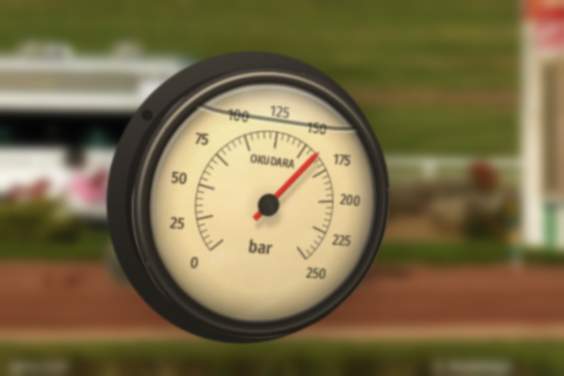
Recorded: 160
